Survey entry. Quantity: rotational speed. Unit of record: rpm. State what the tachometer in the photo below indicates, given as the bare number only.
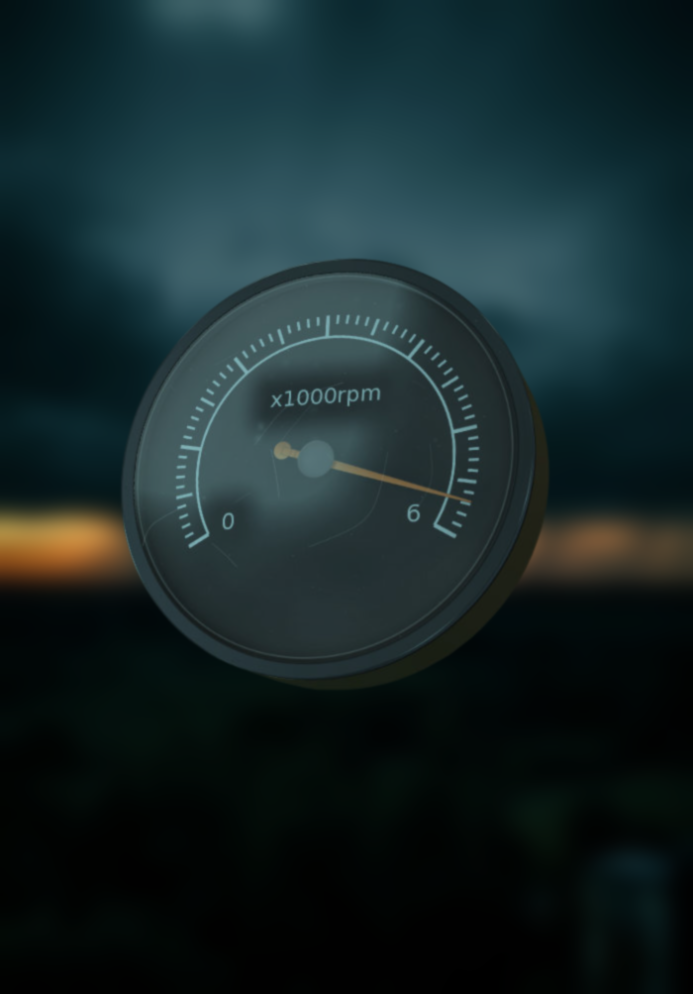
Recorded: 5700
